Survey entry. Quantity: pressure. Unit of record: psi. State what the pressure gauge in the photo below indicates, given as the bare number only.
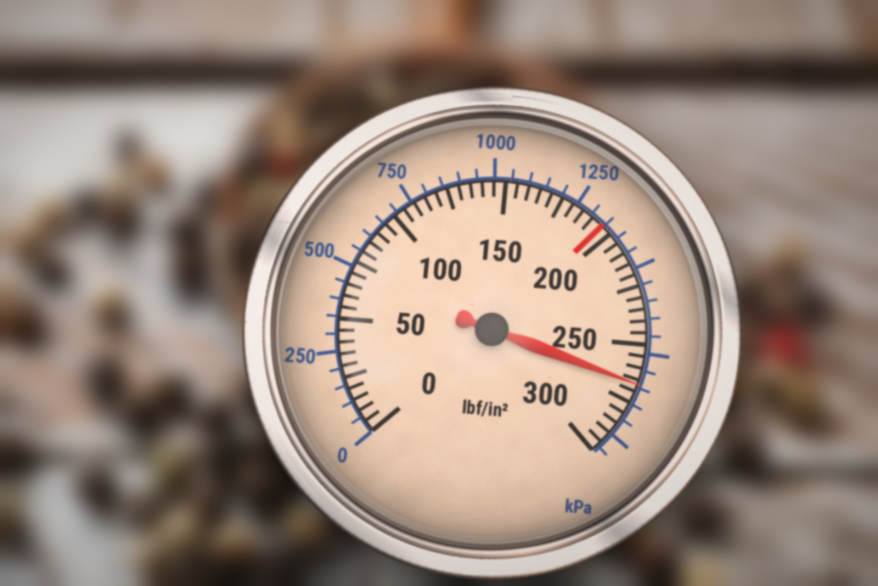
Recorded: 267.5
